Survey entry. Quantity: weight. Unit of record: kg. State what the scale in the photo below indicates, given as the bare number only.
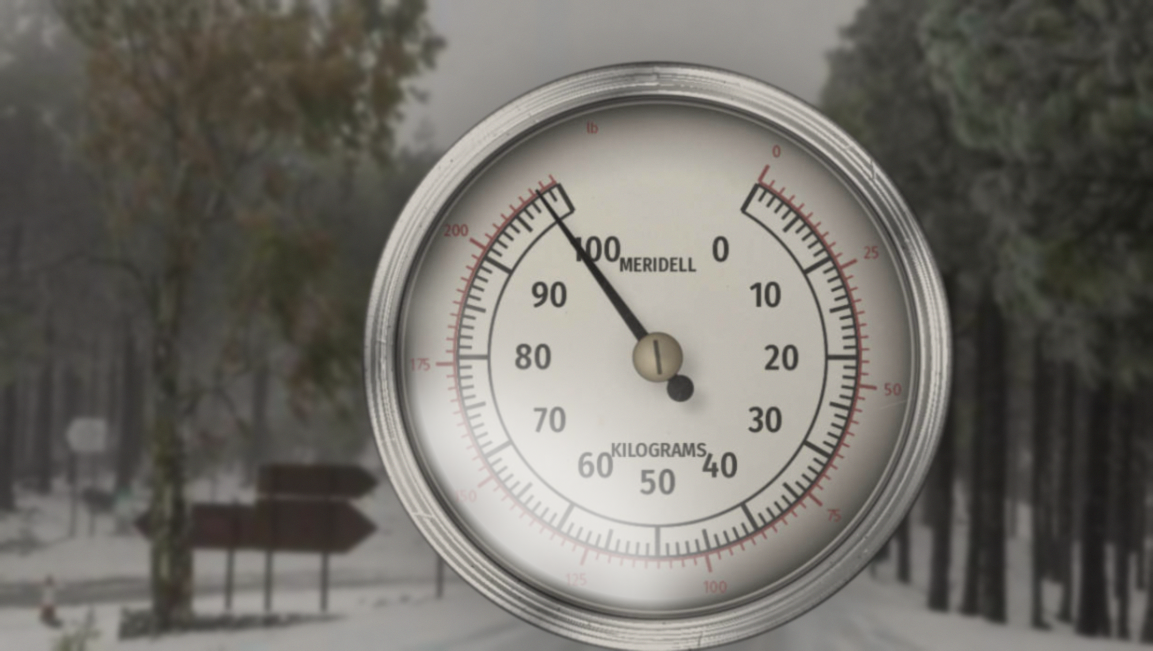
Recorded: 98
